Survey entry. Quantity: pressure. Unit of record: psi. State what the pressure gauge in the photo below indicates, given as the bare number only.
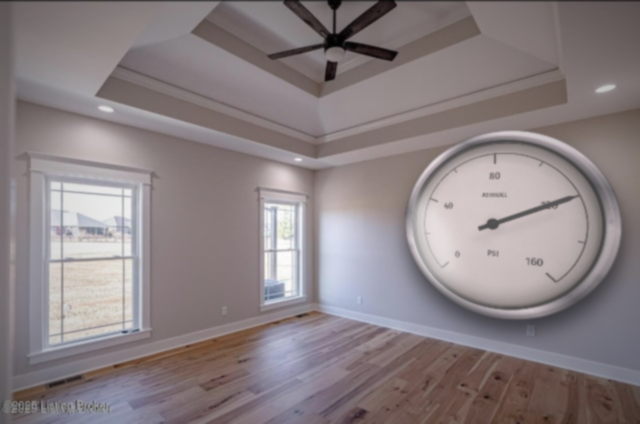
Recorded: 120
